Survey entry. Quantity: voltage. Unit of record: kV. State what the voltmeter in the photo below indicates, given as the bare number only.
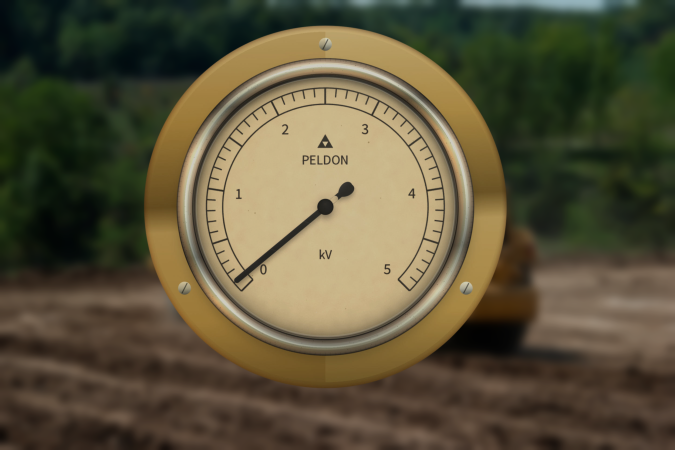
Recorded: 0.1
